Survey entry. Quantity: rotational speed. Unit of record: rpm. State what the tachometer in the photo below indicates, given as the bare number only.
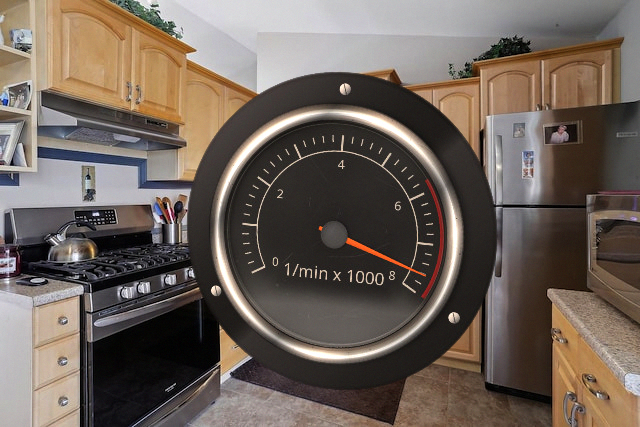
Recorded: 7600
